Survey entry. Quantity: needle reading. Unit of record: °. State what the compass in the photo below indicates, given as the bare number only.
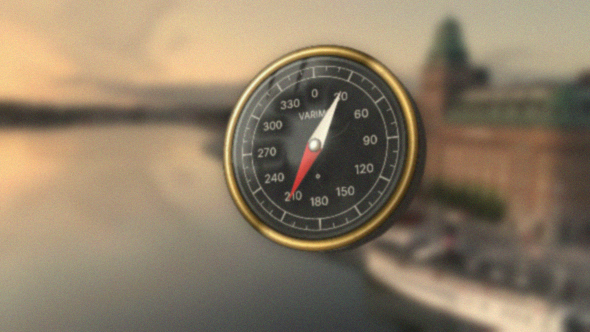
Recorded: 210
